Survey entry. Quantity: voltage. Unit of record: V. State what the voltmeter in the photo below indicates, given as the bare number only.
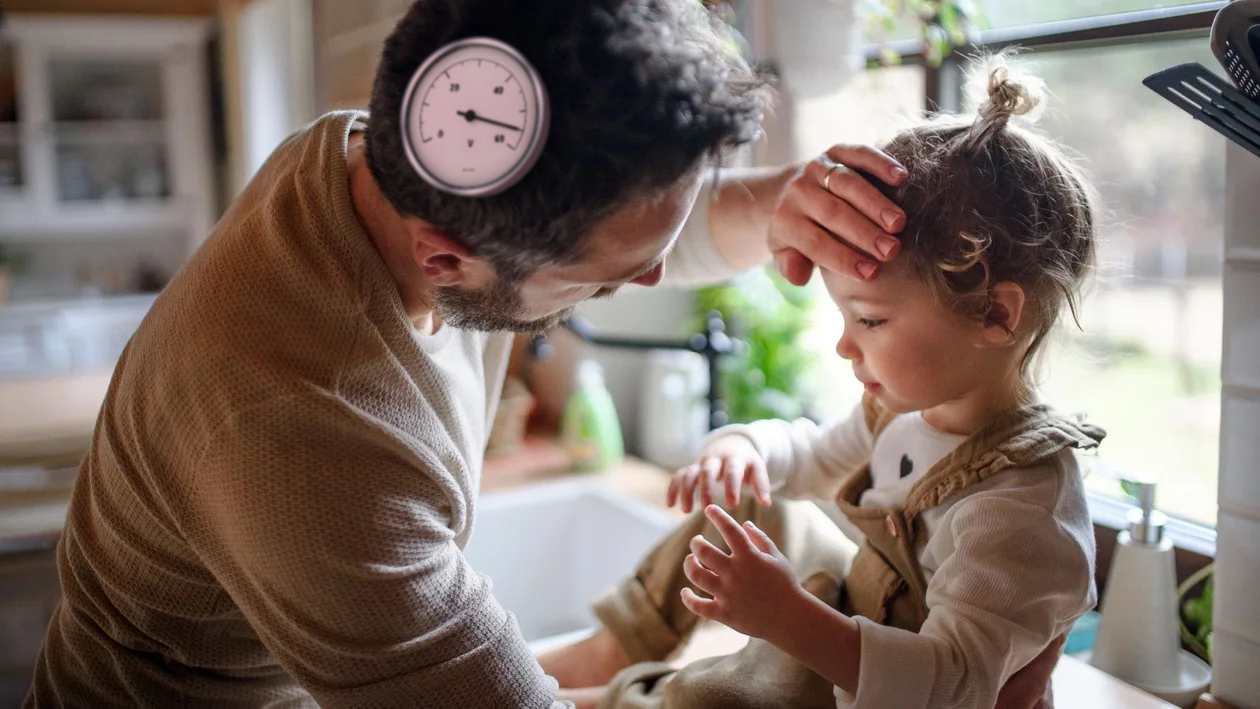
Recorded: 55
